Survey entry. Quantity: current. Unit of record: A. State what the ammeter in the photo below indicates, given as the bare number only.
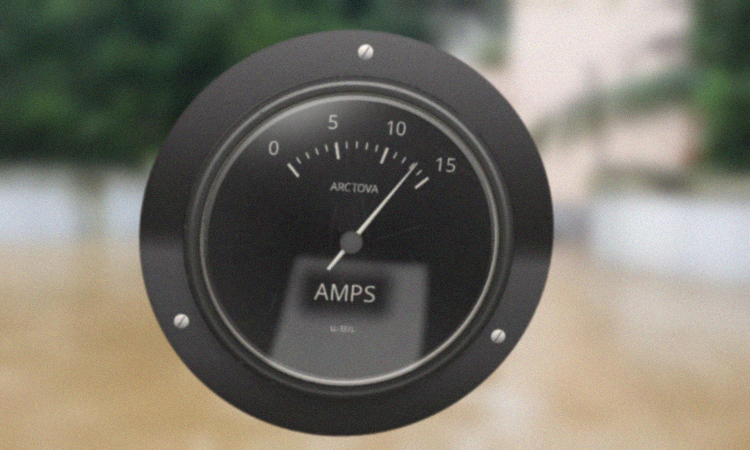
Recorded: 13
